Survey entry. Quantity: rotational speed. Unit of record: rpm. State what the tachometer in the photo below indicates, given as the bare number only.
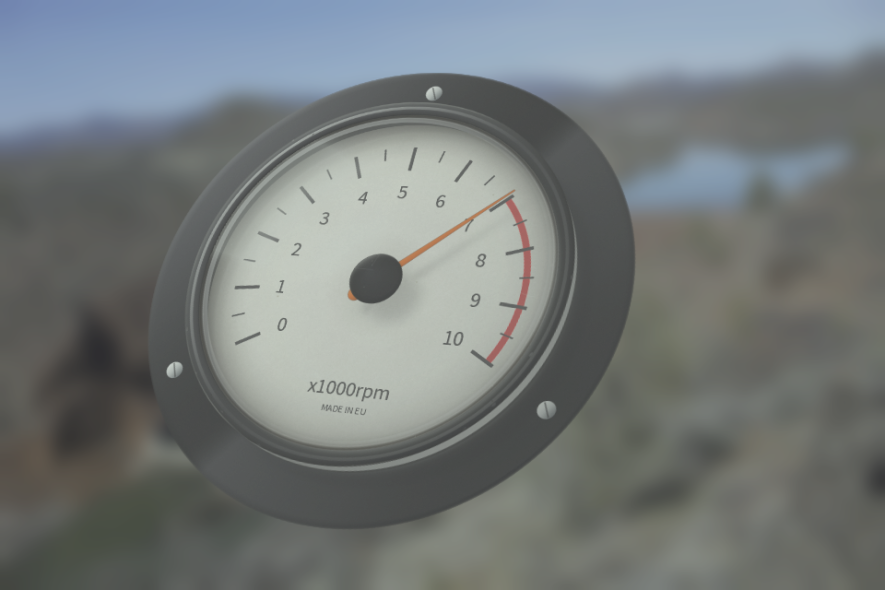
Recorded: 7000
